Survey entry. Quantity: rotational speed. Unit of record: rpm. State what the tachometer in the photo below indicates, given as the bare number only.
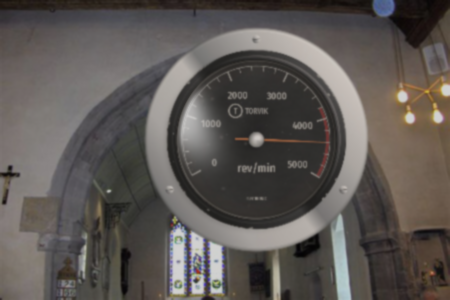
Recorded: 4400
